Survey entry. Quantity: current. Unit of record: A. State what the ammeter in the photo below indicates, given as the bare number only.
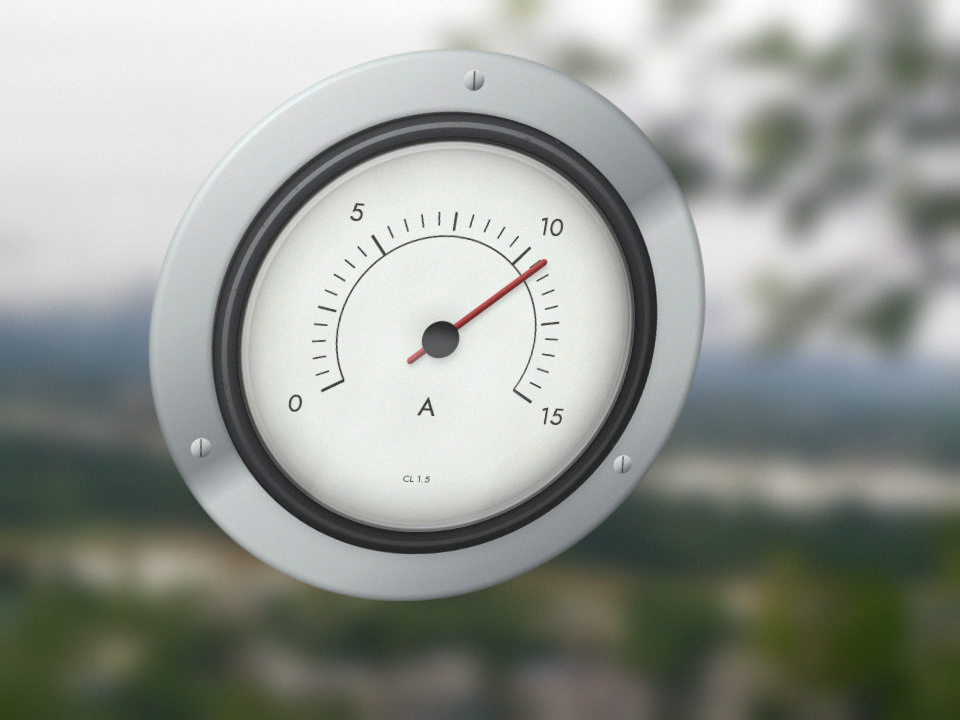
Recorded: 10.5
